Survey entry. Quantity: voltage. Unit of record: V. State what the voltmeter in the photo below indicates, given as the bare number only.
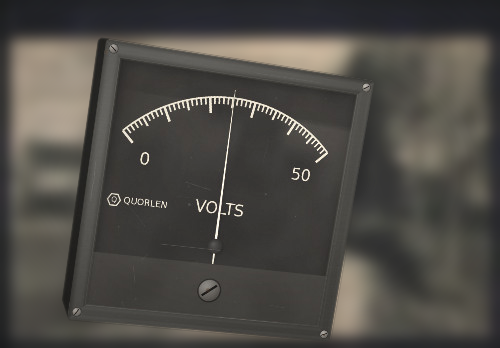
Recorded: 25
